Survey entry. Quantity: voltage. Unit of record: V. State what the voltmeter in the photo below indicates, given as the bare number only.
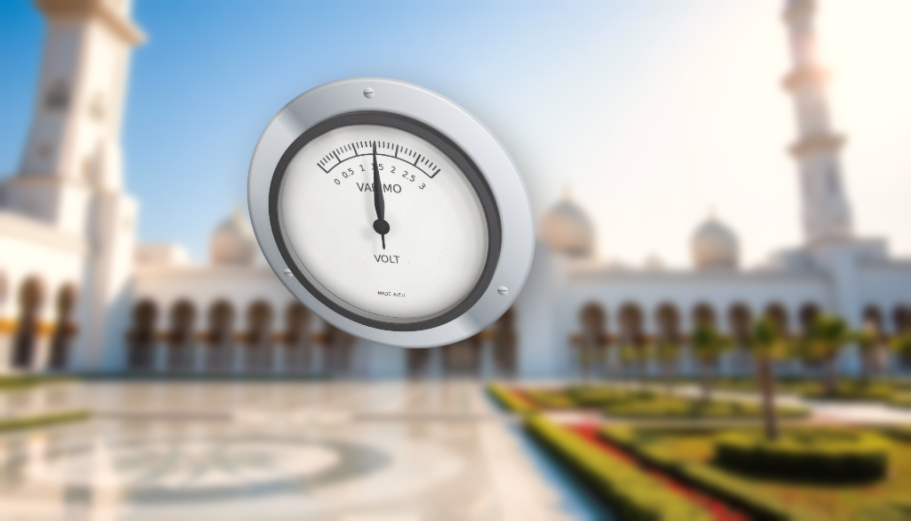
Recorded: 1.5
